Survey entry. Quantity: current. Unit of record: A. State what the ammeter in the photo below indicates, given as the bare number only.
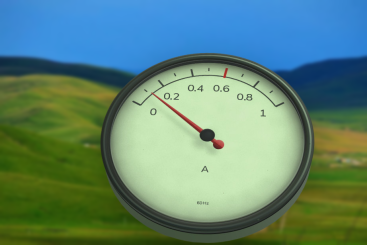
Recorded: 0.1
